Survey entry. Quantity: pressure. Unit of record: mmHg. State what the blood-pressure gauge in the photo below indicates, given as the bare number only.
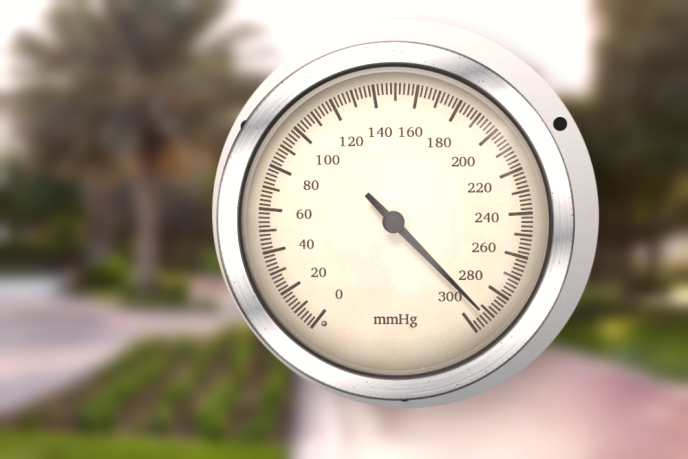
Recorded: 292
